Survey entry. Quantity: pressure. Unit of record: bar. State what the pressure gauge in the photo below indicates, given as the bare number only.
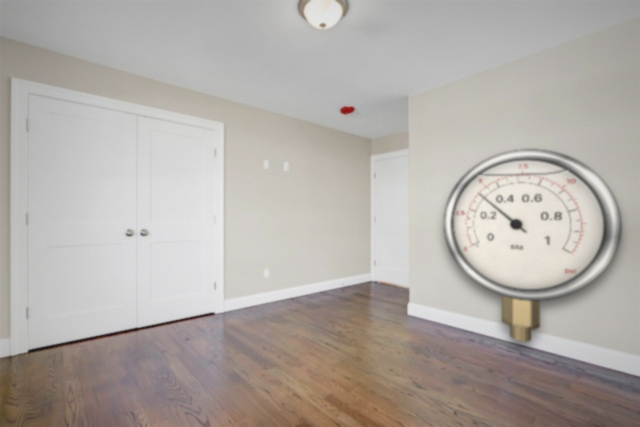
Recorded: 0.3
